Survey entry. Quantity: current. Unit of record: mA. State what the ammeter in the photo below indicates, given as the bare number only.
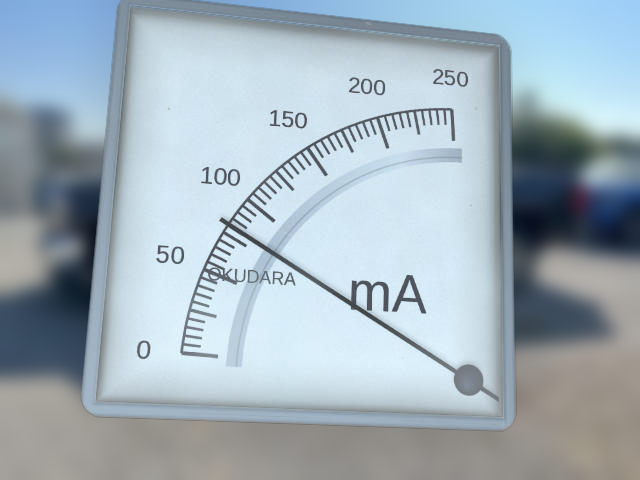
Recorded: 80
